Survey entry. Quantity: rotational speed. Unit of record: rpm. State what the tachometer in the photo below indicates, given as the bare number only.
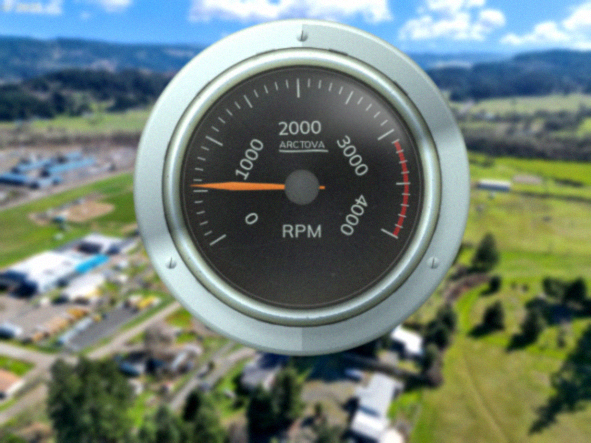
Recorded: 550
